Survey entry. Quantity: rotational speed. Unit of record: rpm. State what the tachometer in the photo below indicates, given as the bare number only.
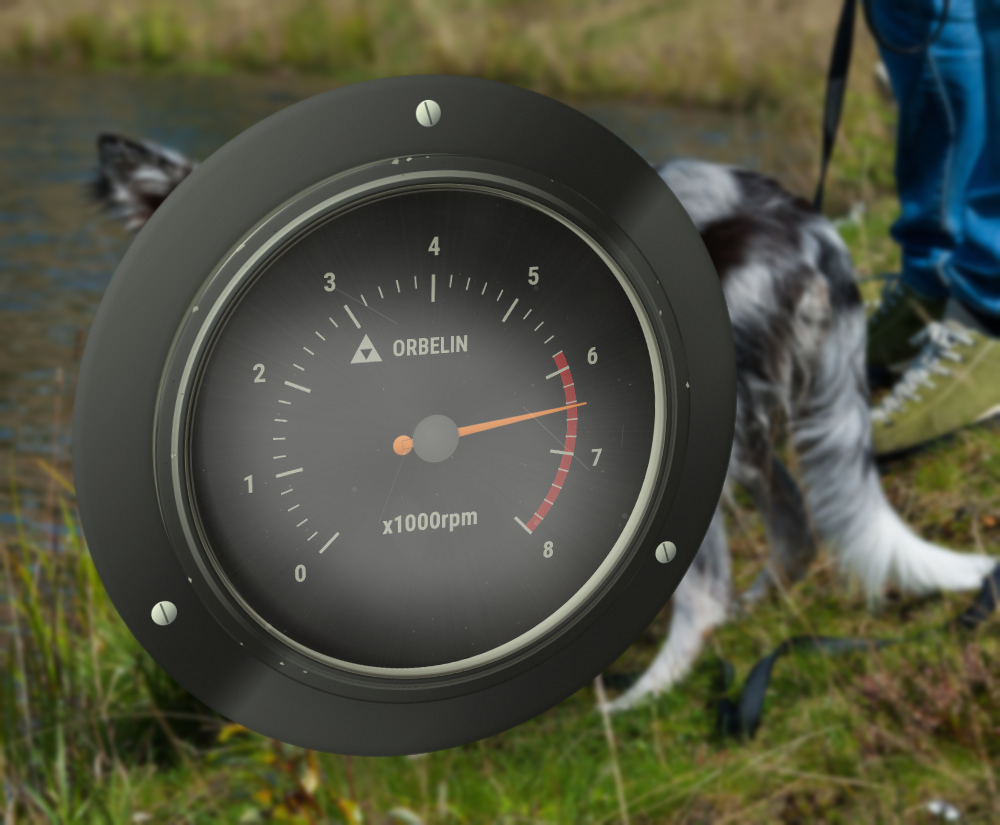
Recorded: 6400
